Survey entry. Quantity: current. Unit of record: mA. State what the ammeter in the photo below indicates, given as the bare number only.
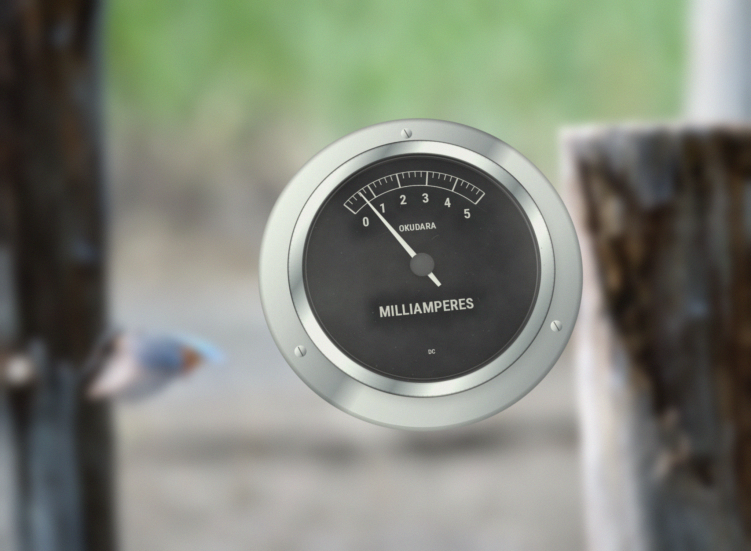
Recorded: 0.6
